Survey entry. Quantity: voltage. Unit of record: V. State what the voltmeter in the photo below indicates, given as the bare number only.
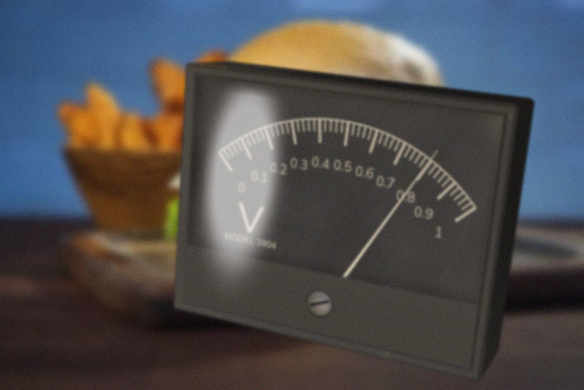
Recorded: 0.8
